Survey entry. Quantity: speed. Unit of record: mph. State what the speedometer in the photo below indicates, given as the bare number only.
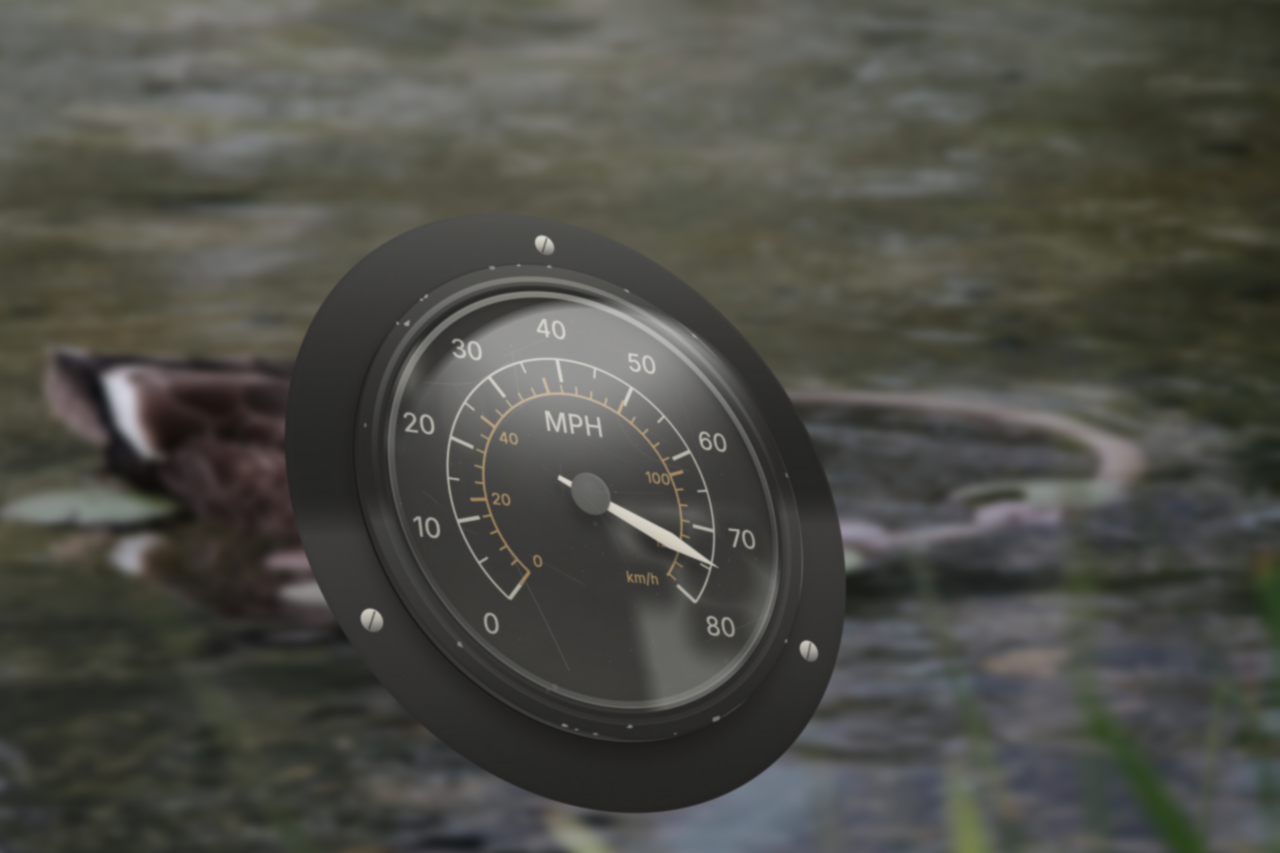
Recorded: 75
